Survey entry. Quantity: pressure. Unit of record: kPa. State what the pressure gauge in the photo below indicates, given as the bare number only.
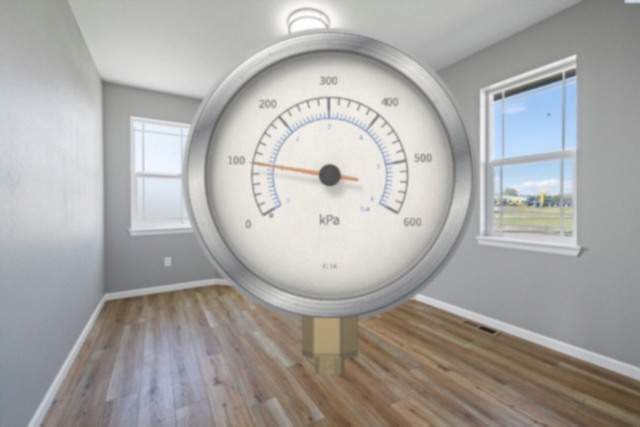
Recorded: 100
